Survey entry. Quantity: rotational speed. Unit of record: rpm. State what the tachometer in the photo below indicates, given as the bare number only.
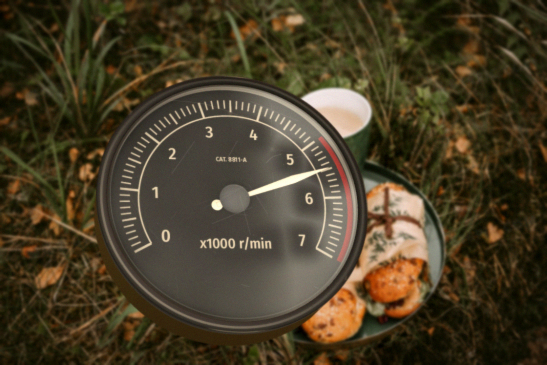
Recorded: 5500
